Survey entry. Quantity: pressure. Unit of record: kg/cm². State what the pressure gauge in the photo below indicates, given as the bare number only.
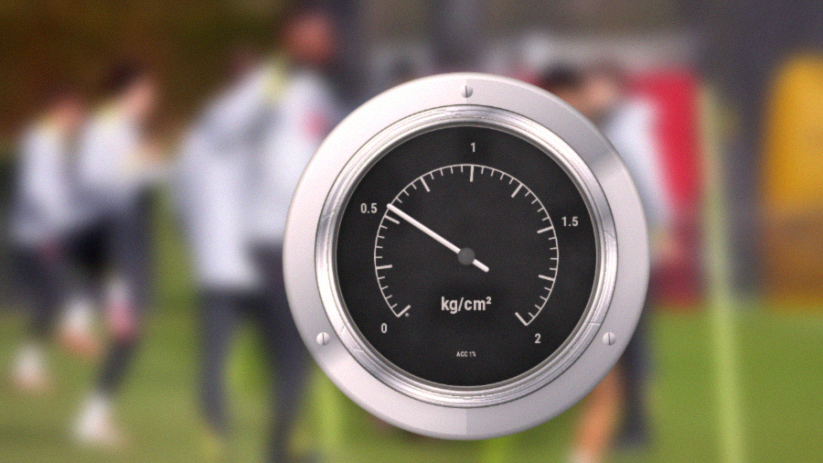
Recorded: 0.55
